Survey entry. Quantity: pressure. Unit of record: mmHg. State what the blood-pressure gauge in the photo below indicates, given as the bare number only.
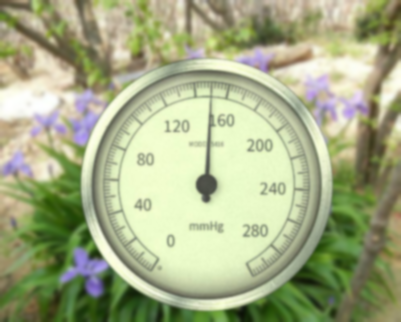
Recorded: 150
